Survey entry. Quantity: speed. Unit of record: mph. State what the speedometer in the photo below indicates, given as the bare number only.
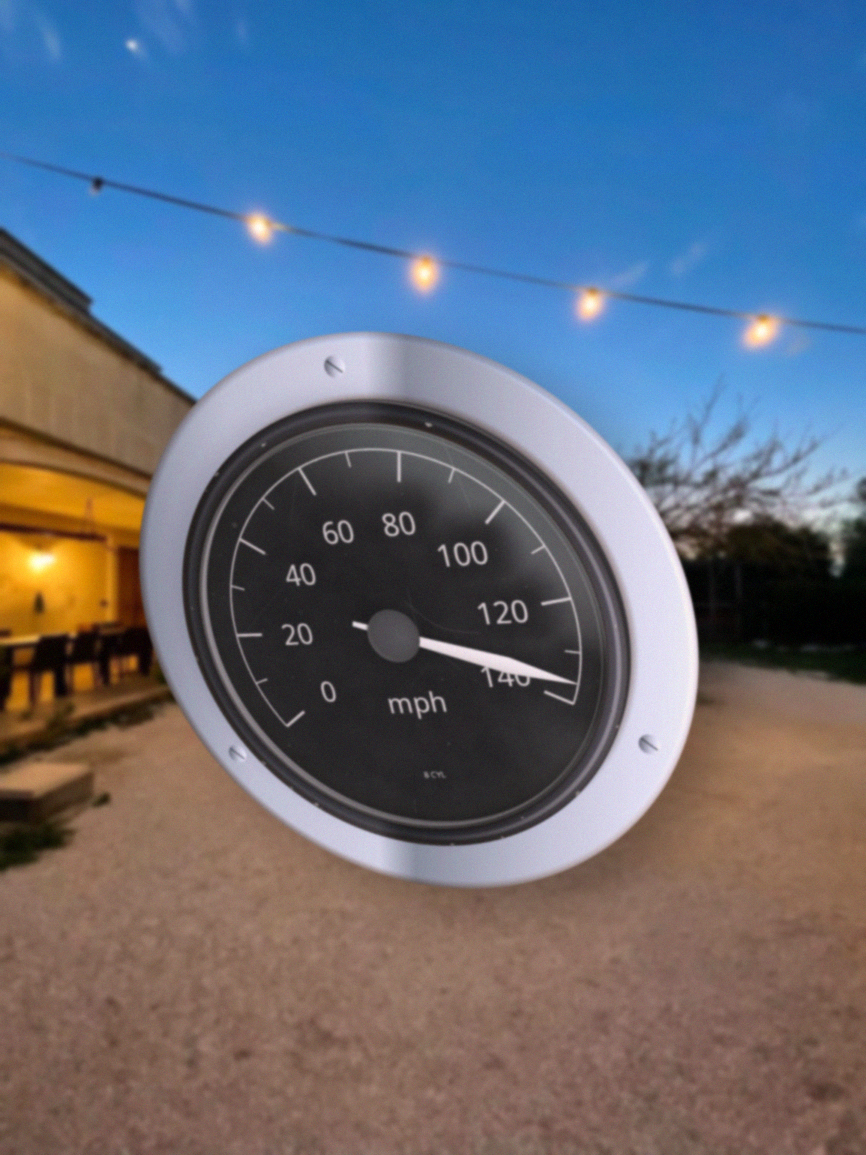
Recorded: 135
